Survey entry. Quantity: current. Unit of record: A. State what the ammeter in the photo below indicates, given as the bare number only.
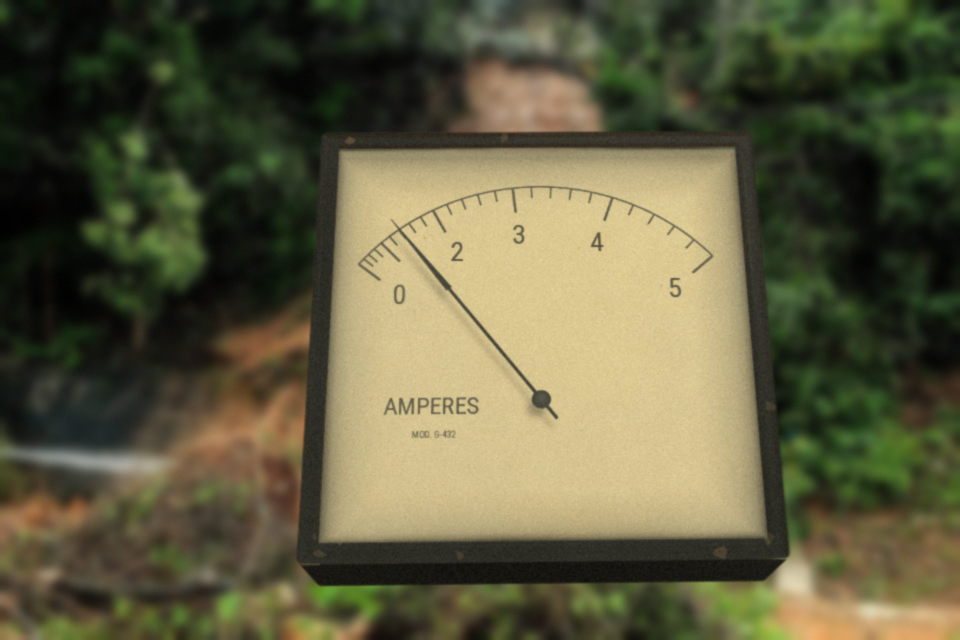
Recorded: 1.4
